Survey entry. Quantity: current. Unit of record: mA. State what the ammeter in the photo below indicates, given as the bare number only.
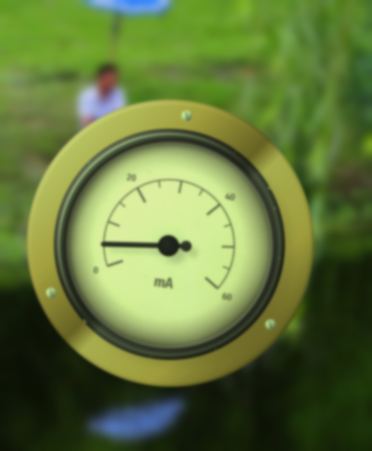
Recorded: 5
